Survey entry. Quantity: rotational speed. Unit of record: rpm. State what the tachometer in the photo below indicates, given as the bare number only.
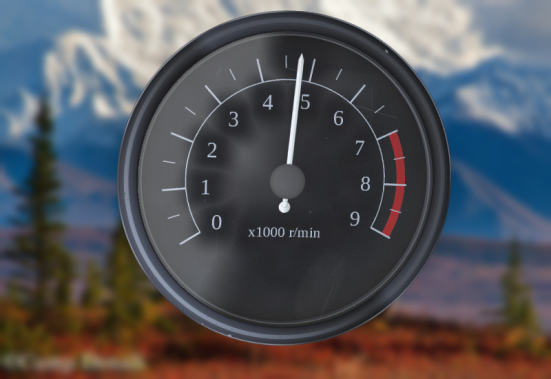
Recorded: 4750
